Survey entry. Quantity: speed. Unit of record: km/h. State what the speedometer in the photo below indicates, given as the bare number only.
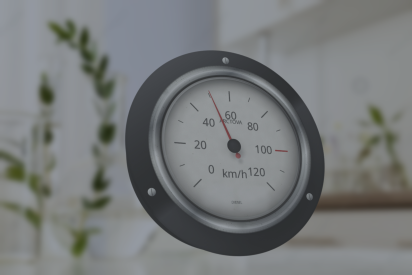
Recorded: 50
